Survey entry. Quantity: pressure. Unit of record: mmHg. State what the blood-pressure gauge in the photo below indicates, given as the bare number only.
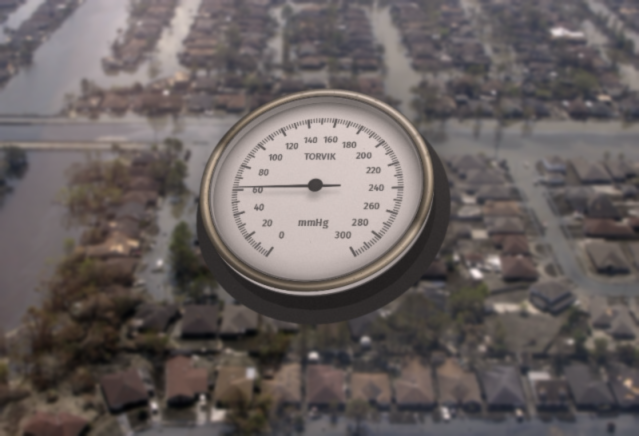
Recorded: 60
